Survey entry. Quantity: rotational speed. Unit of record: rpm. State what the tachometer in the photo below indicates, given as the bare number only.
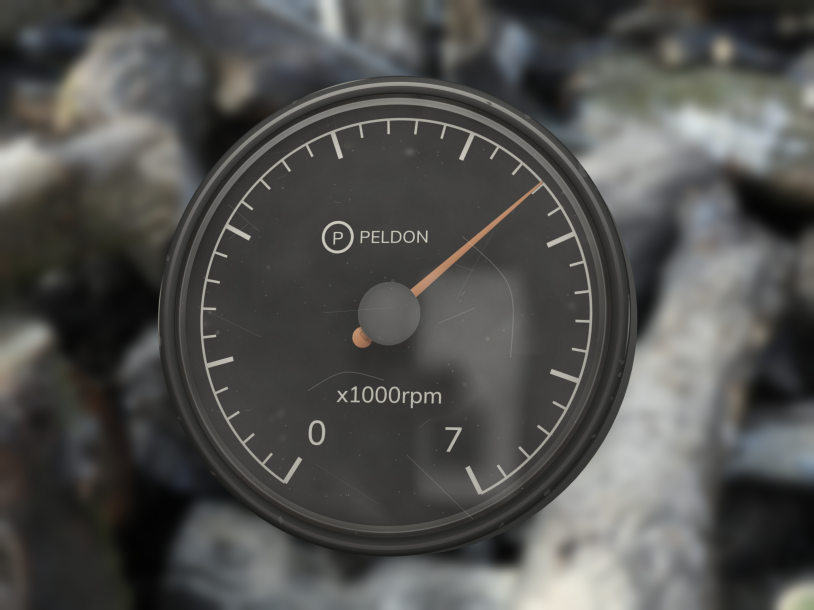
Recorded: 4600
